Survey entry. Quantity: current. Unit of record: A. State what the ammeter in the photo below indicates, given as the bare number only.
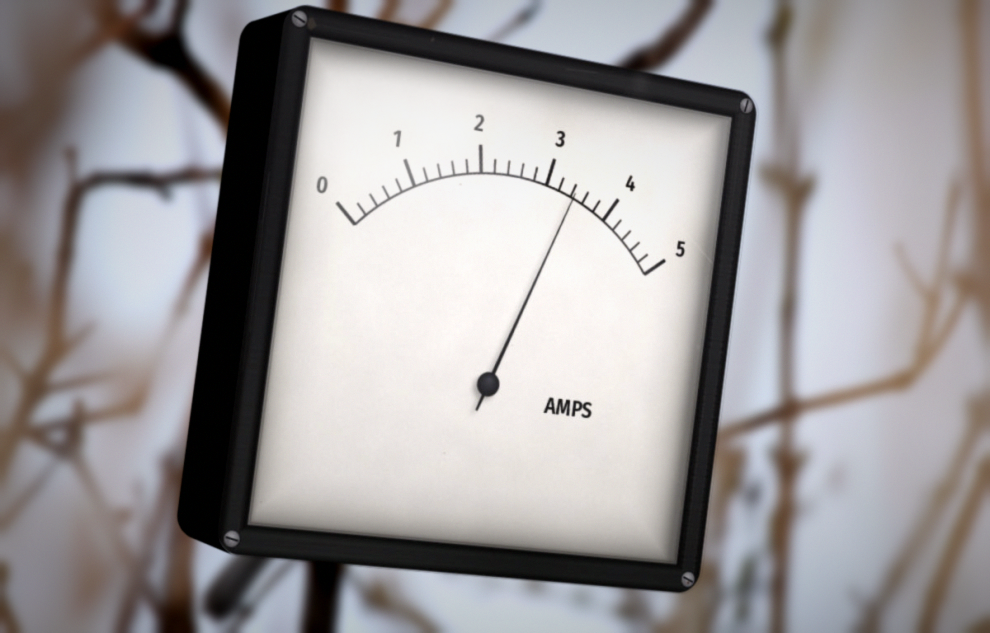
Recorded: 3.4
